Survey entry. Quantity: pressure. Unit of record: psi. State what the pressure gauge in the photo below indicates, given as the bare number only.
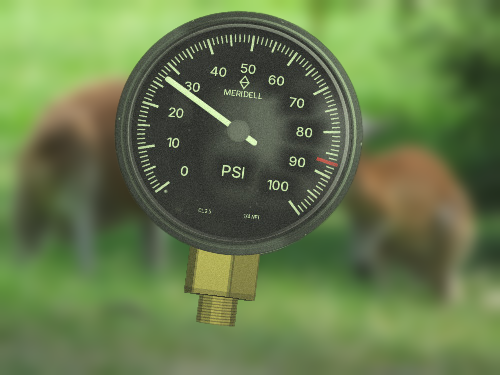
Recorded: 27
